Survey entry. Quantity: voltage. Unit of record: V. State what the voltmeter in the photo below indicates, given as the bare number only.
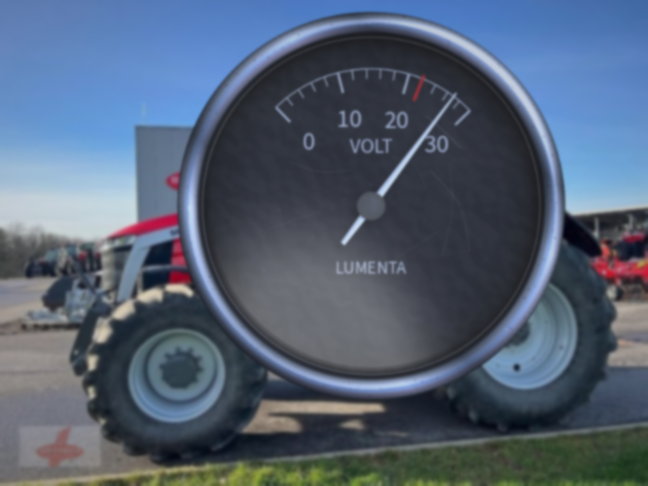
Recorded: 27
